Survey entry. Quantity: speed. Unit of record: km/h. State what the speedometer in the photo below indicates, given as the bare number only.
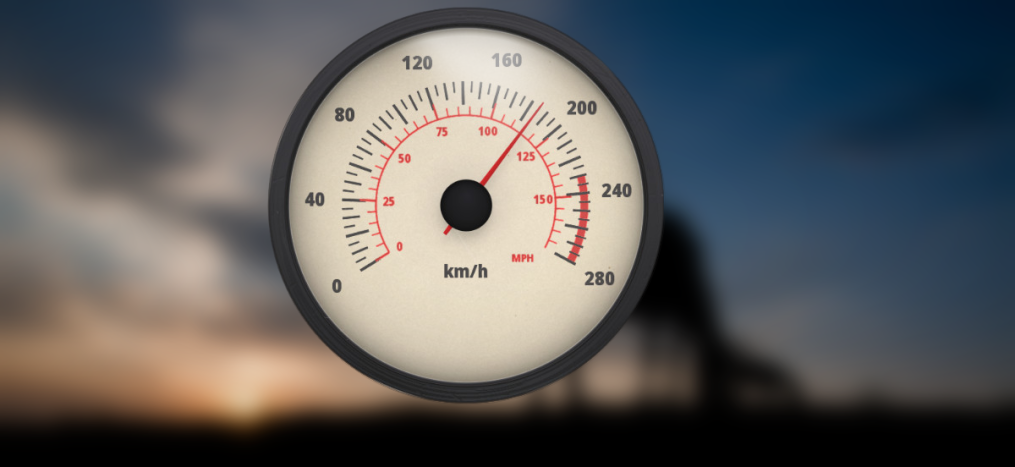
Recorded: 185
